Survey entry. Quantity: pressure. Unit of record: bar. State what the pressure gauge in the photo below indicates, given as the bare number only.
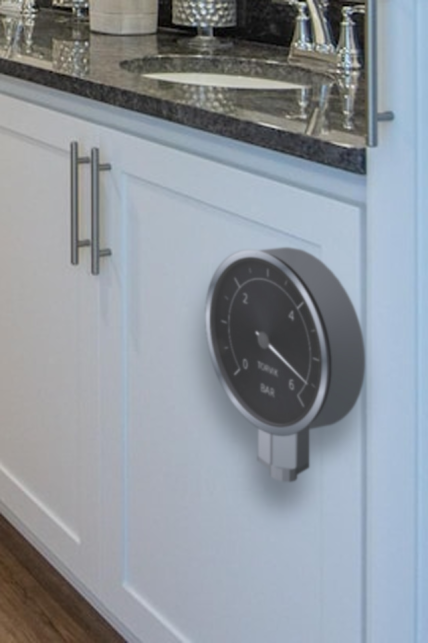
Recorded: 5.5
